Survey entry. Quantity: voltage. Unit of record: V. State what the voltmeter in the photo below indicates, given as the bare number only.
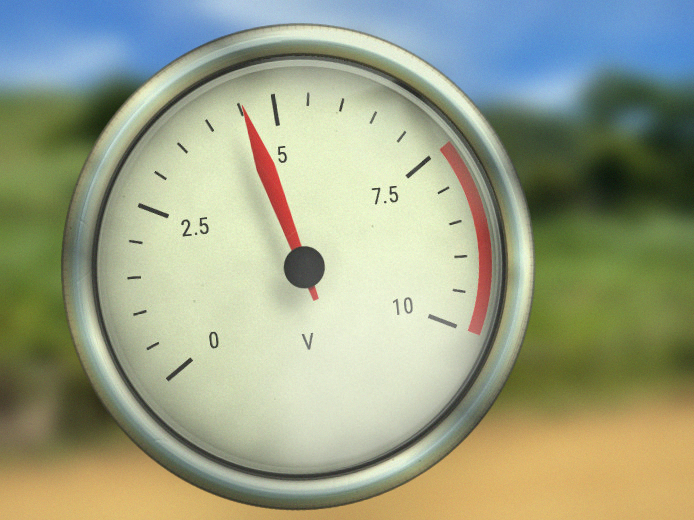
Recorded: 4.5
